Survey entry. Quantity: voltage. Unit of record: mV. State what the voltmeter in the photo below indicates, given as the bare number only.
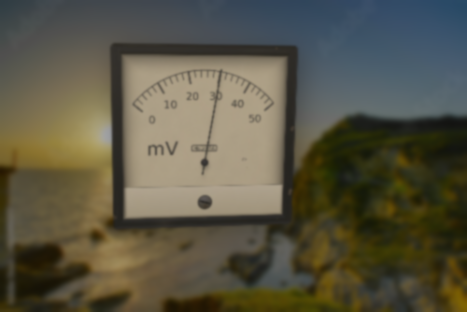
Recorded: 30
